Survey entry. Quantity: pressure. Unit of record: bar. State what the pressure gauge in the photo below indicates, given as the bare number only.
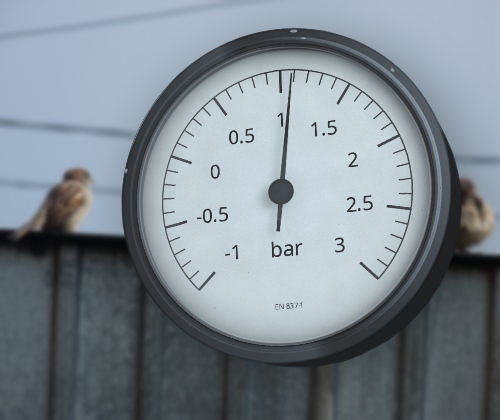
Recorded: 1.1
